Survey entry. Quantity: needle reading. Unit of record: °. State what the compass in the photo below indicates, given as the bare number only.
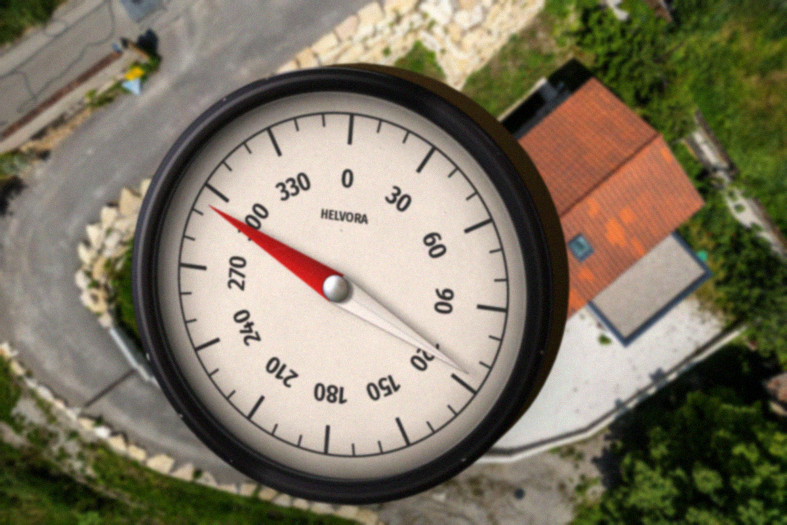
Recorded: 295
